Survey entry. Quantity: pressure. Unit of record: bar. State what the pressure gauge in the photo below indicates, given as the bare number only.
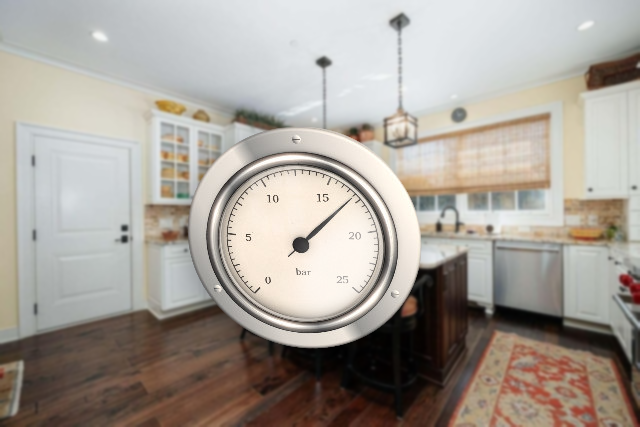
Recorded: 17
